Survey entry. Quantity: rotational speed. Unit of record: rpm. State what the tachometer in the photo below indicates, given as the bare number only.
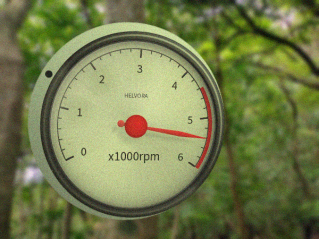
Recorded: 5400
